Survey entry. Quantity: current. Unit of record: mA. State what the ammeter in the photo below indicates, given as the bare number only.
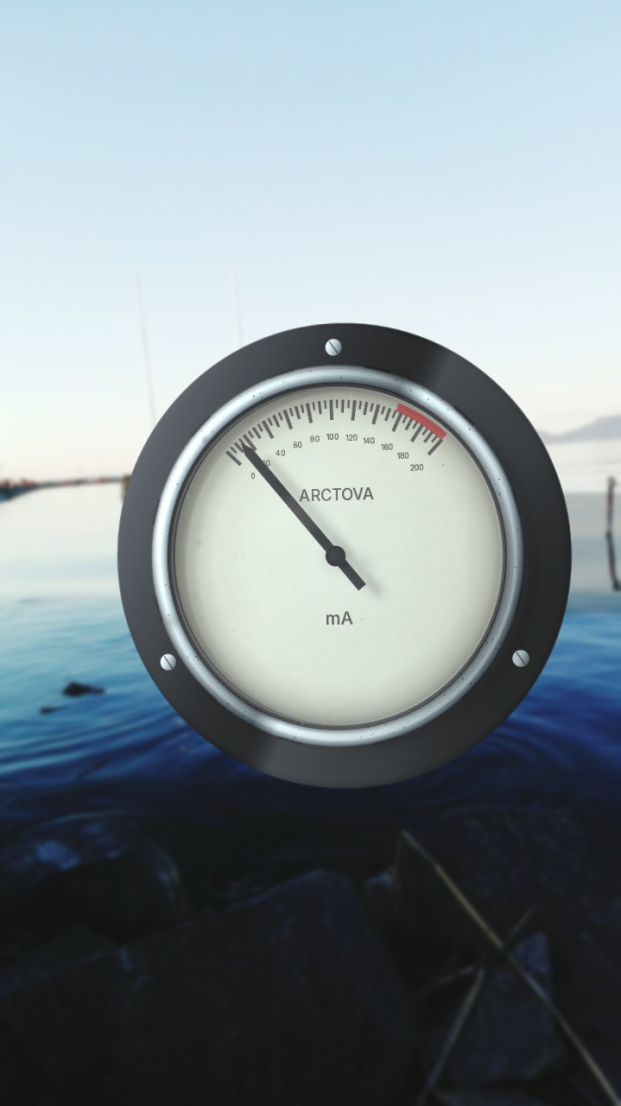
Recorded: 15
